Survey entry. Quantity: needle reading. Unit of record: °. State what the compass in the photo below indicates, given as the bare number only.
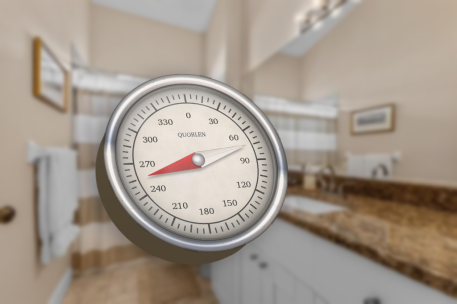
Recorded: 255
